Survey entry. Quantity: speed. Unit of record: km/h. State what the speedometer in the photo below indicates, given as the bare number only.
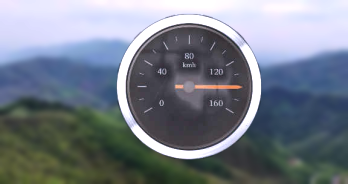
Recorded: 140
